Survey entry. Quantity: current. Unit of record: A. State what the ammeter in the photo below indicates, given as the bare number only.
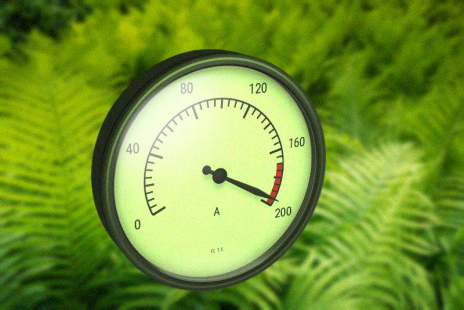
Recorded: 195
